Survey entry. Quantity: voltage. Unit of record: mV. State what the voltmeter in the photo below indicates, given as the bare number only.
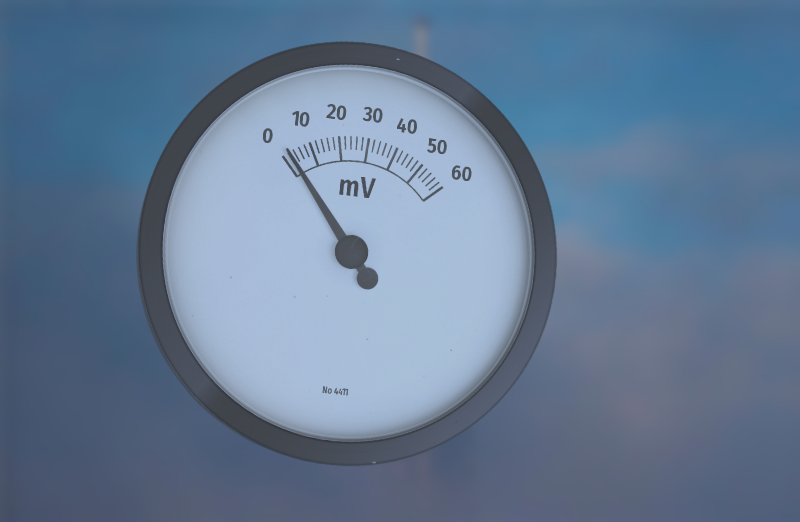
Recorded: 2
